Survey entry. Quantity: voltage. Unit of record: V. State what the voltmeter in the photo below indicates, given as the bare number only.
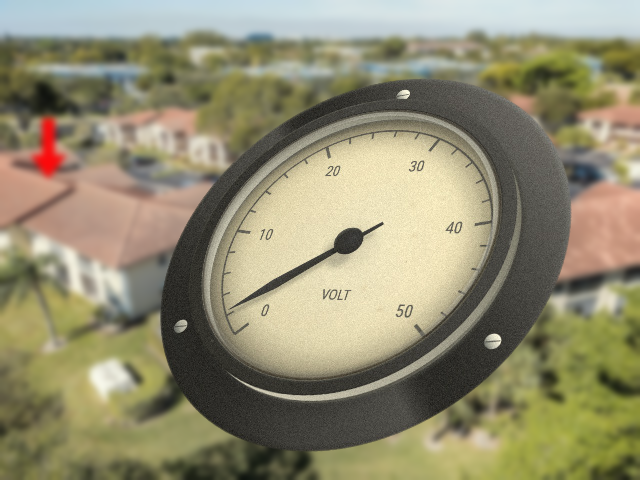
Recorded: 2
